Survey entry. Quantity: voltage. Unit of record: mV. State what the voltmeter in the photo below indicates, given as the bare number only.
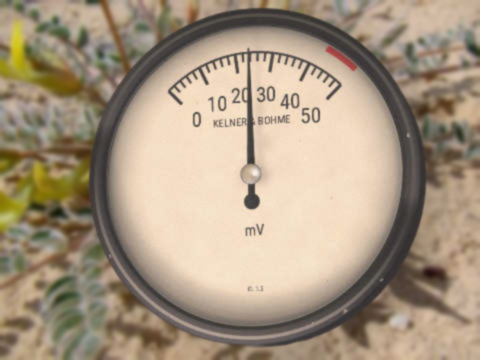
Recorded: 24
